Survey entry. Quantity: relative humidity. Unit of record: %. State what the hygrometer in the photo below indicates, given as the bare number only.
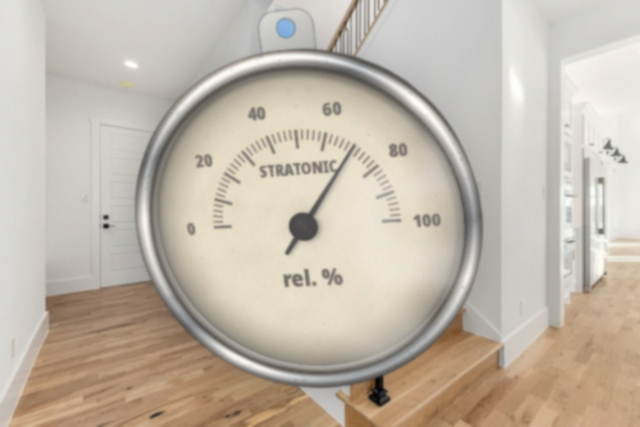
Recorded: 70
